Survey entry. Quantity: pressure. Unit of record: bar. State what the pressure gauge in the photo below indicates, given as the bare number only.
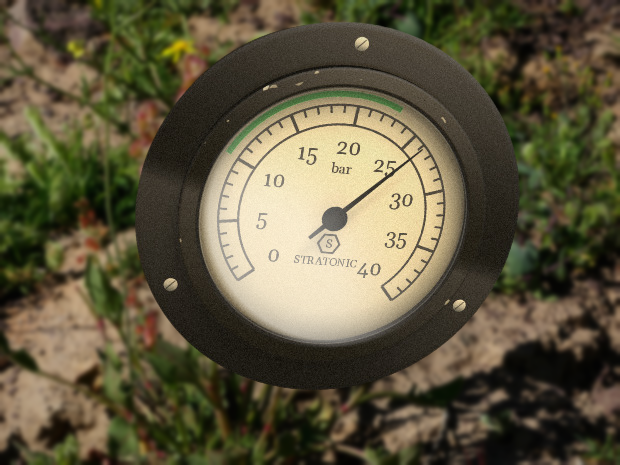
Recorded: 26
